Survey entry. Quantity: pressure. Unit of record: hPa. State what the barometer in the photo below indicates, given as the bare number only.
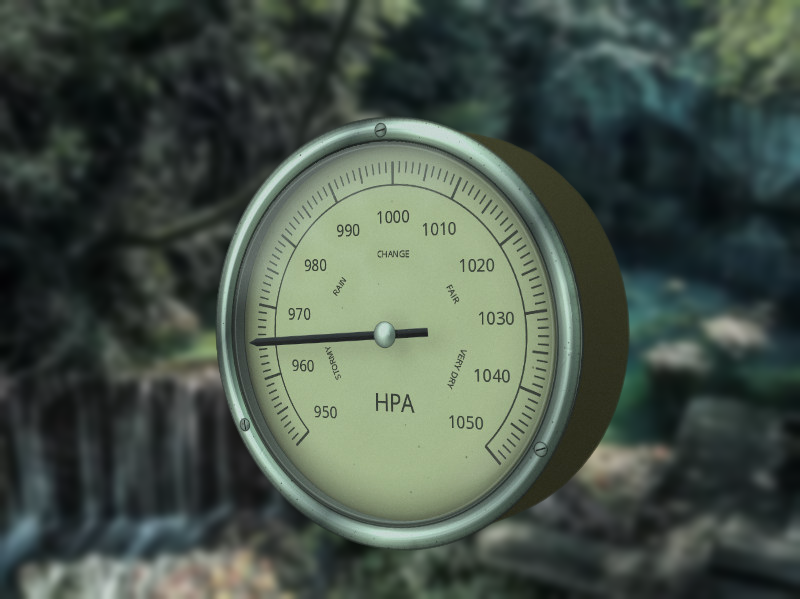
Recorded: 965
